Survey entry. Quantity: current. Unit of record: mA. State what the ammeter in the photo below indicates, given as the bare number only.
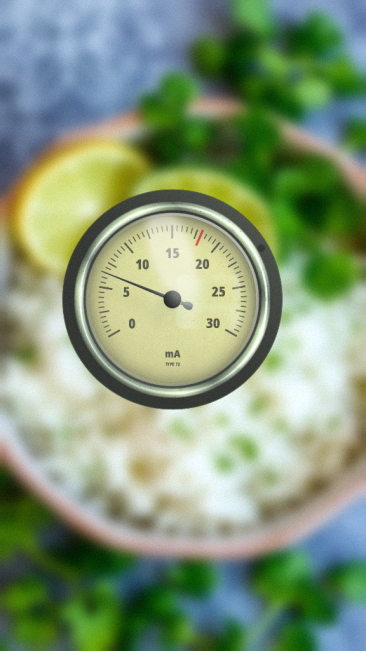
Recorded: 6.5
